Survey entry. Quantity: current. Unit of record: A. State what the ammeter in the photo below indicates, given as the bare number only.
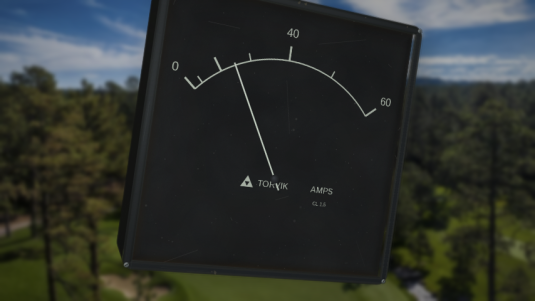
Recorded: 25
